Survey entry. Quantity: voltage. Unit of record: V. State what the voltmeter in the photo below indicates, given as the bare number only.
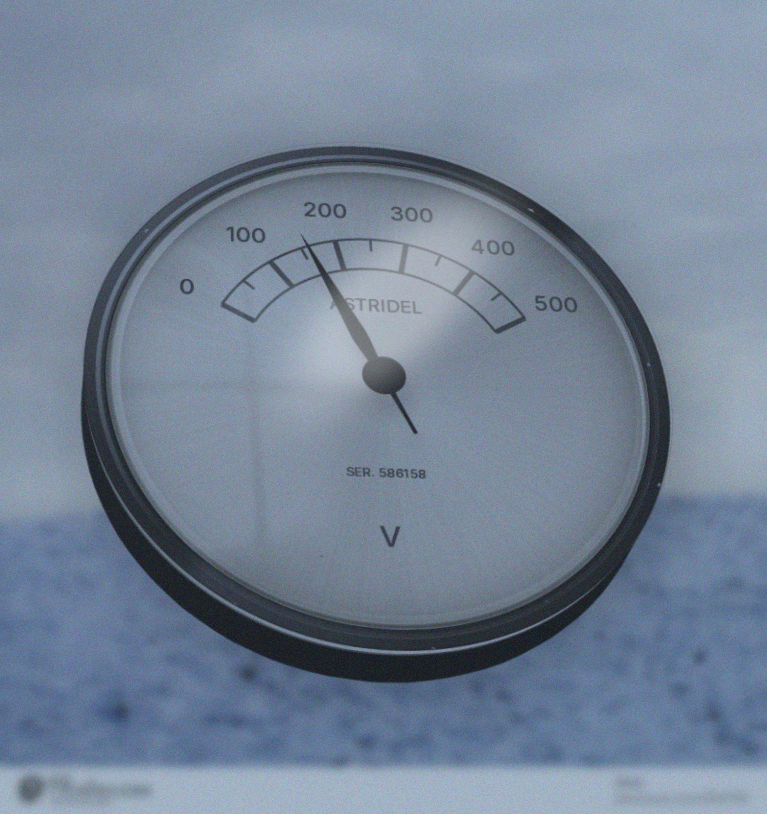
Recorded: 150
